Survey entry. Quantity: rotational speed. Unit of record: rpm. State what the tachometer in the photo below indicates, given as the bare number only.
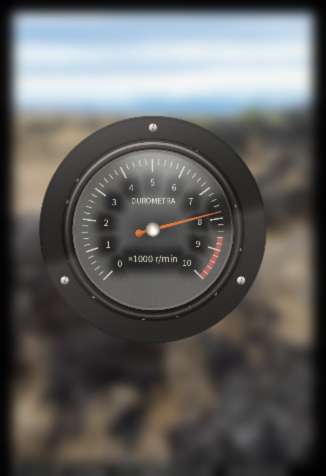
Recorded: 7800
